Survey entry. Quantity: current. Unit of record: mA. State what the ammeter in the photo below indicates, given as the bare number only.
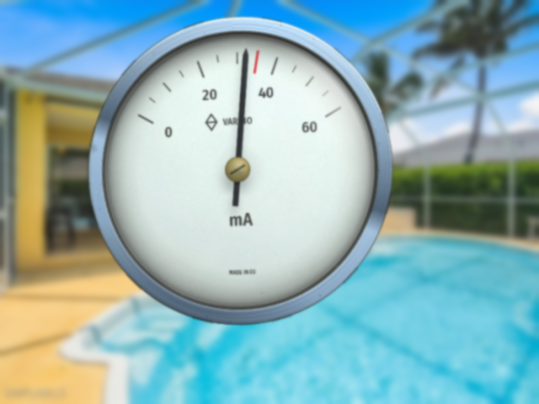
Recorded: 32.5
